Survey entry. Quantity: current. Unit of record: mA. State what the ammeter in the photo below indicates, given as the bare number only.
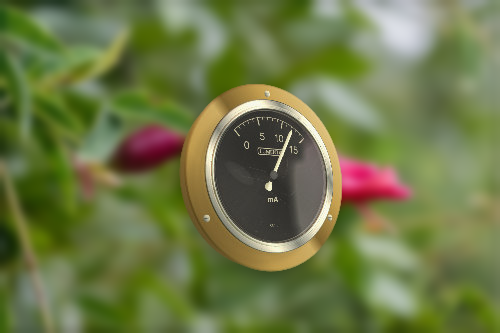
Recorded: 12
